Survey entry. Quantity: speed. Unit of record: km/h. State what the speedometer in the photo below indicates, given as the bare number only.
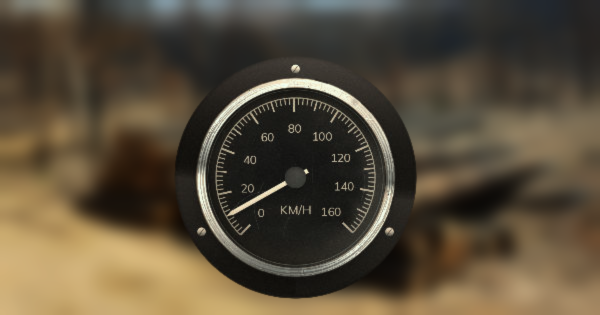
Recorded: 10
